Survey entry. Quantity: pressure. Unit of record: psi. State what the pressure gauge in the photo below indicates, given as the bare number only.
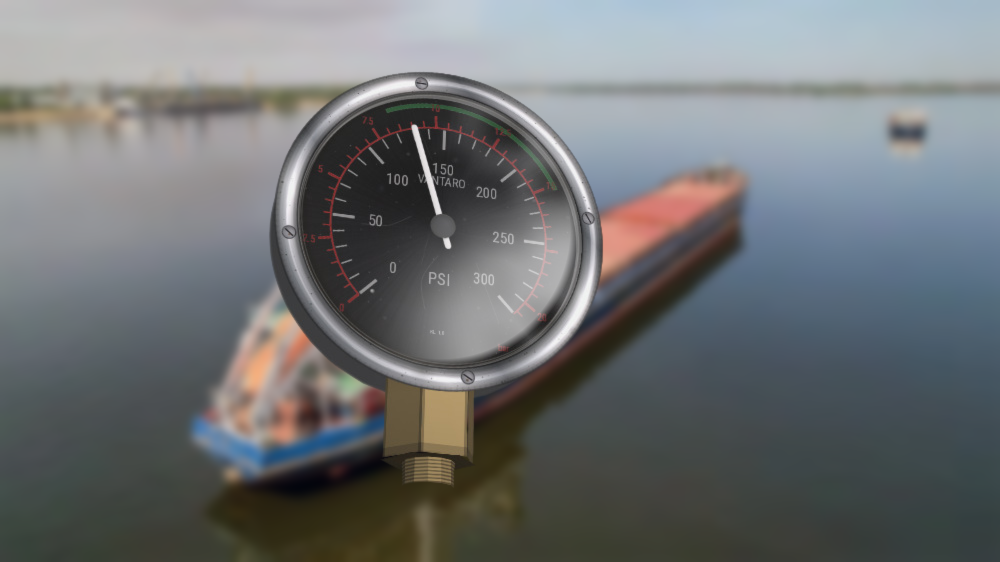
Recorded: 130
